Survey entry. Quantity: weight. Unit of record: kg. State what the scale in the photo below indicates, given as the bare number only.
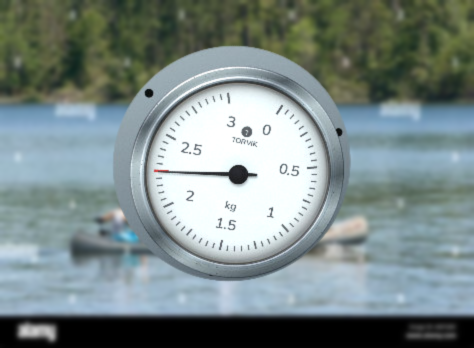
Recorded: 2.25
